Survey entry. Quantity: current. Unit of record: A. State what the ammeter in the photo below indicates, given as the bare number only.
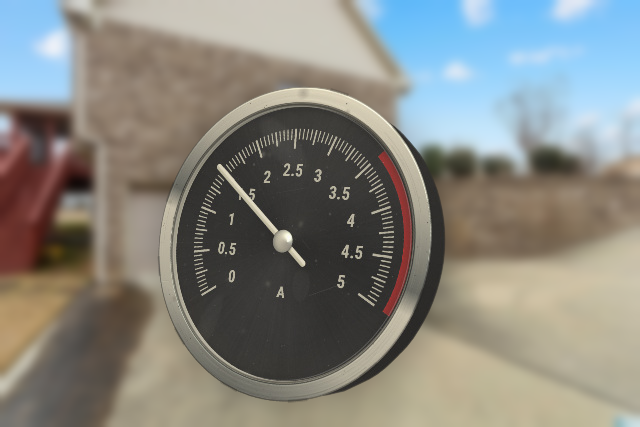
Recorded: 1.5
